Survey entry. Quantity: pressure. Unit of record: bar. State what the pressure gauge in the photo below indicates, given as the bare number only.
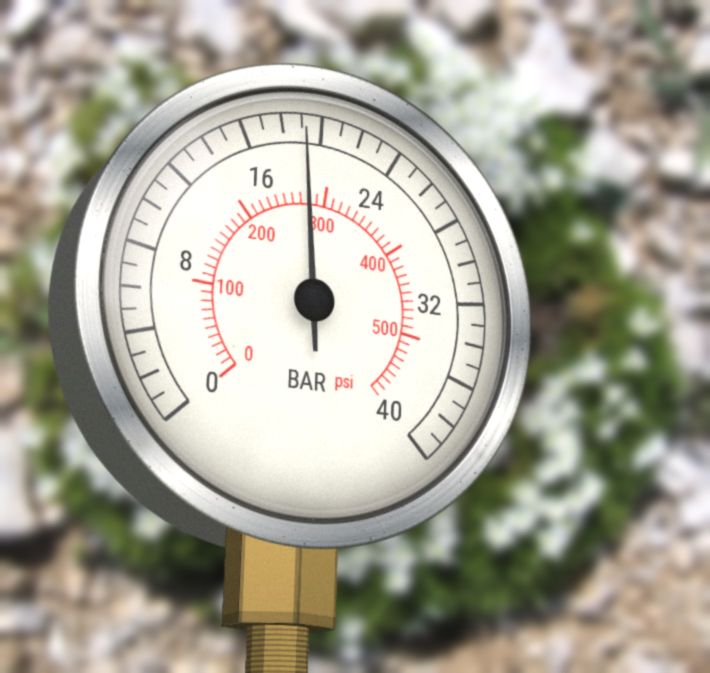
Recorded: 19
